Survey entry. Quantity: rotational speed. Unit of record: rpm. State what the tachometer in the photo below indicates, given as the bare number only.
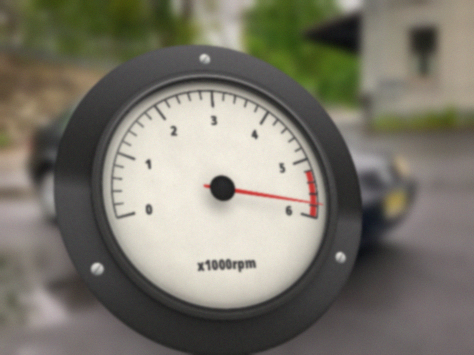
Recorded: 5800
